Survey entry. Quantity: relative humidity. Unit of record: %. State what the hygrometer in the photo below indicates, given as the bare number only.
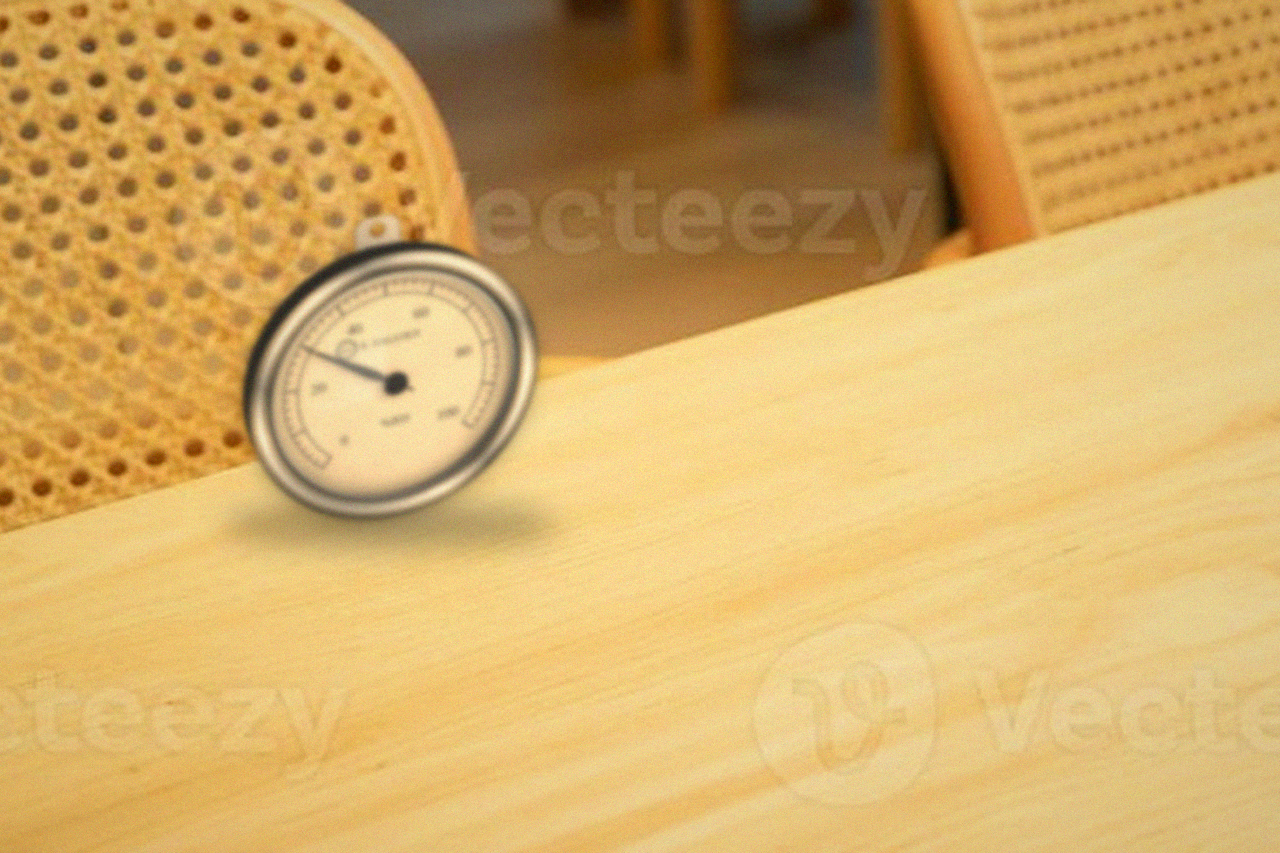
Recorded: 30
